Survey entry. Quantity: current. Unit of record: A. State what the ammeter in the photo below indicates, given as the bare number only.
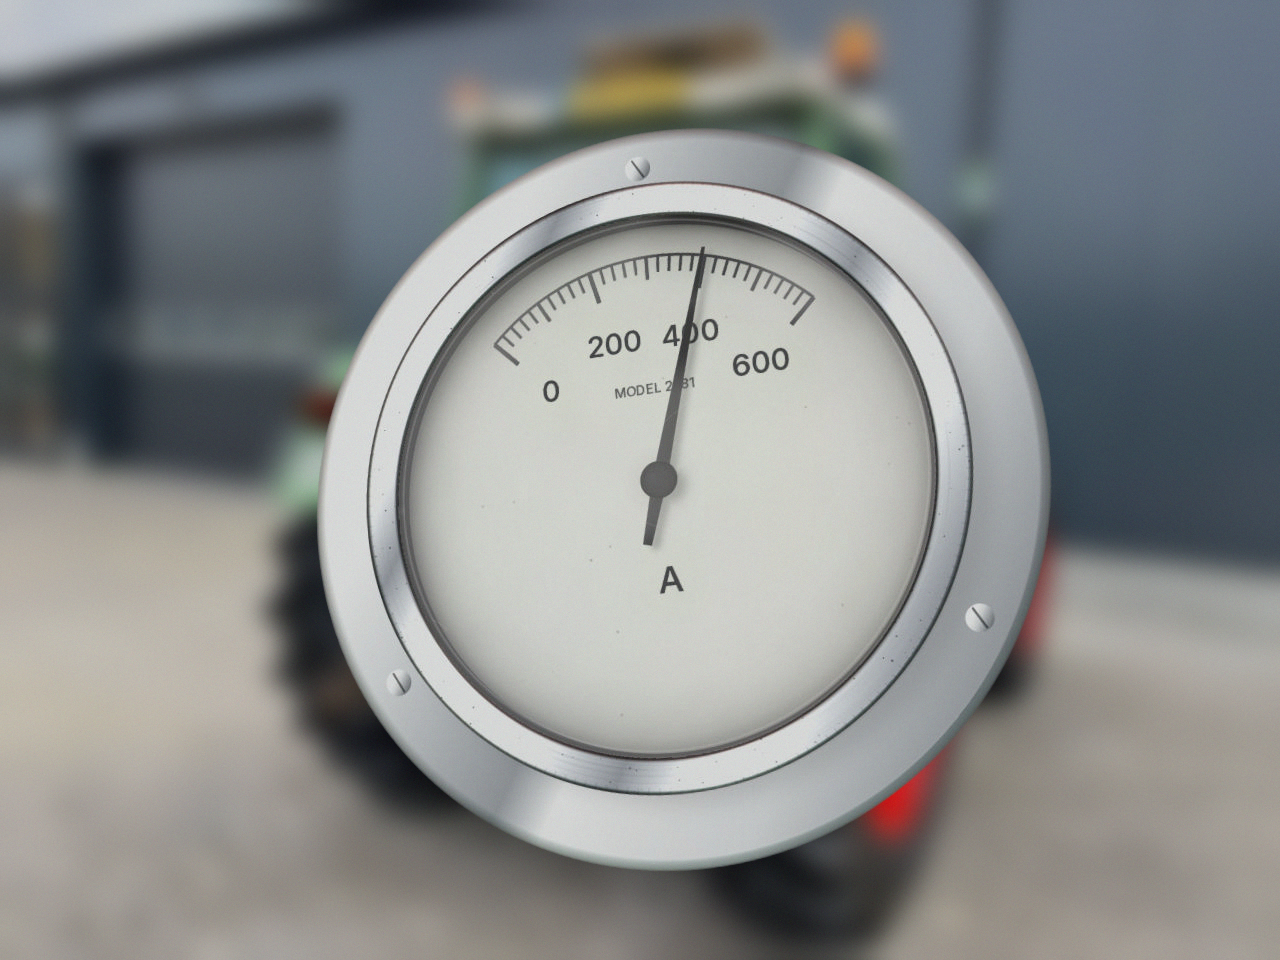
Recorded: 400
